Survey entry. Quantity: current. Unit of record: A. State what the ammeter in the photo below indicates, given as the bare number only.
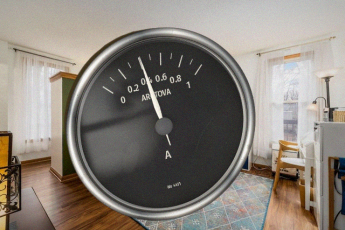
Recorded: 0.4
